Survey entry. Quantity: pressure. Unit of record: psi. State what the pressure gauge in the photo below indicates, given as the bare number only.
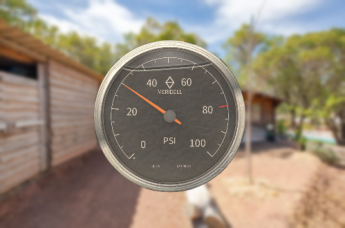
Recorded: 30
